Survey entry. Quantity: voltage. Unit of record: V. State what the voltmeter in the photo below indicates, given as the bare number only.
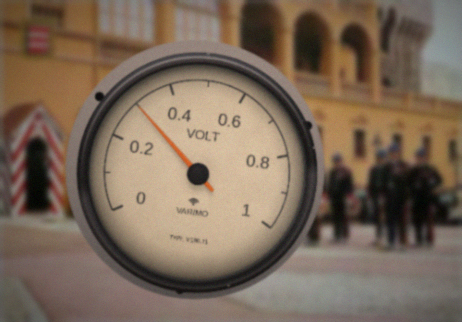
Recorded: 0.3
